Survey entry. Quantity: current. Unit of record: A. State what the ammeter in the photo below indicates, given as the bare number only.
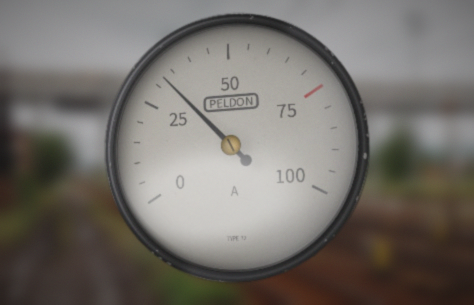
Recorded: 32.5
